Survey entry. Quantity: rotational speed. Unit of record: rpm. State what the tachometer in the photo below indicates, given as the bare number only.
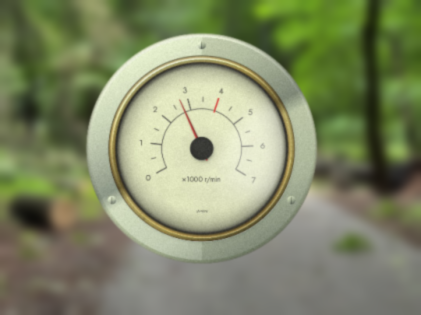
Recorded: 2750
